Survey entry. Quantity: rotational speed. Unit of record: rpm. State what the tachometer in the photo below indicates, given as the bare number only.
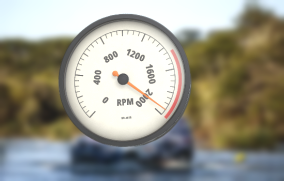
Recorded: 1950
